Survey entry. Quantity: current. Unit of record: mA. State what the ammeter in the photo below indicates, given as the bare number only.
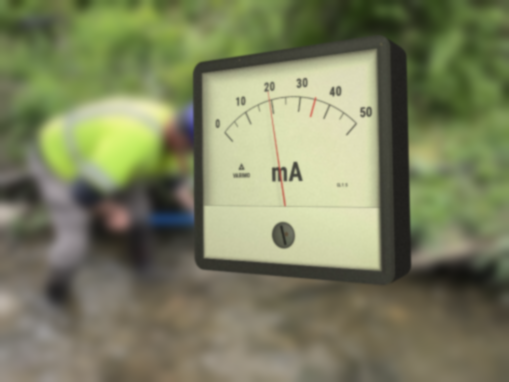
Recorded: 20
